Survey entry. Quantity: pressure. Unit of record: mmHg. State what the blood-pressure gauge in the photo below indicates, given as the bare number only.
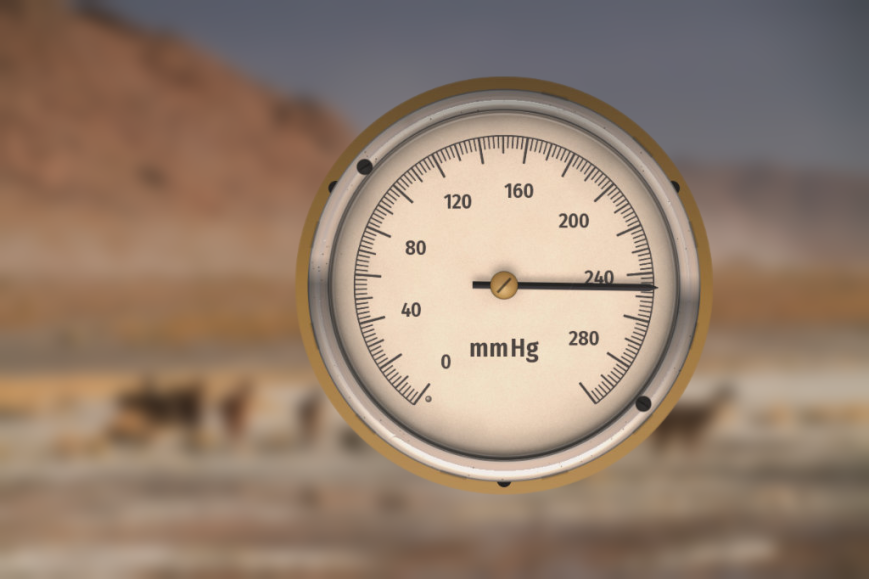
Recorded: 246
